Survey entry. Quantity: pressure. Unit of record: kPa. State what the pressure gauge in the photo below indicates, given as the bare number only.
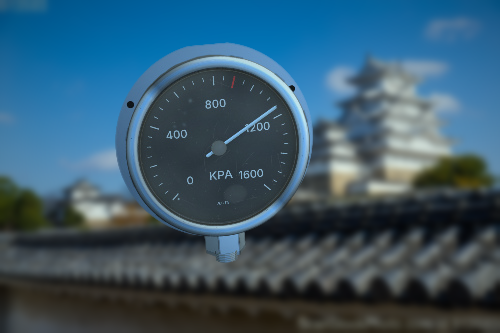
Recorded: 1150
